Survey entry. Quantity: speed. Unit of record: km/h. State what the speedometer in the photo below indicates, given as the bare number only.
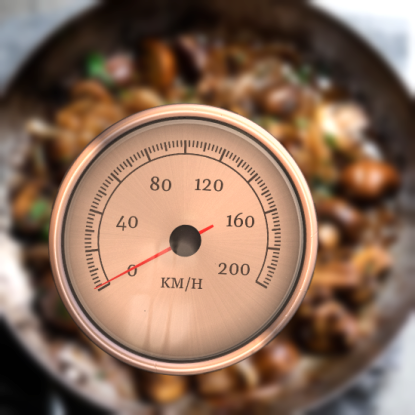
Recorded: 2
